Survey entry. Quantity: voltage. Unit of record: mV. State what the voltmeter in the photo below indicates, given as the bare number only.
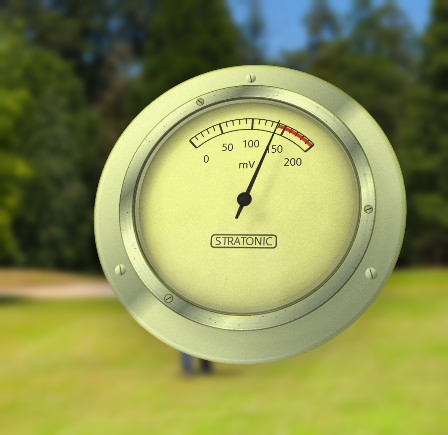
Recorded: 140
